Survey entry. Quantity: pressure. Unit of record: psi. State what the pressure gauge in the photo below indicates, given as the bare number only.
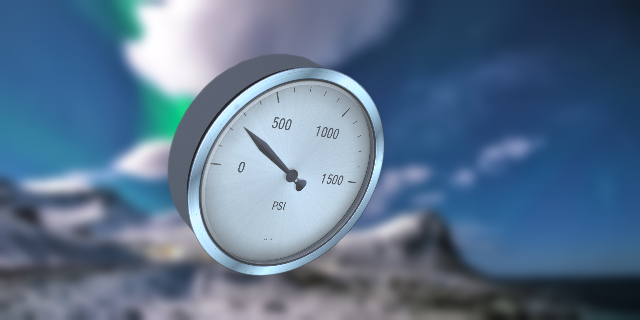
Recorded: 250
